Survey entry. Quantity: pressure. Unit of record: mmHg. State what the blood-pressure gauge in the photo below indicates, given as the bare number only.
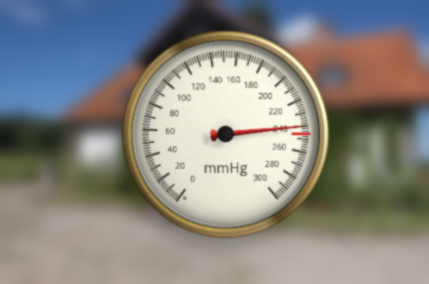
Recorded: 240
